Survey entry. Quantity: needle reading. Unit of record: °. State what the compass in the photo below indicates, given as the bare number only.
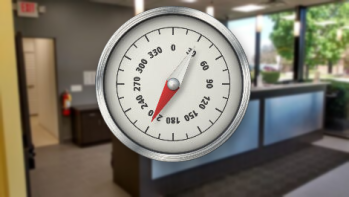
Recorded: 210
